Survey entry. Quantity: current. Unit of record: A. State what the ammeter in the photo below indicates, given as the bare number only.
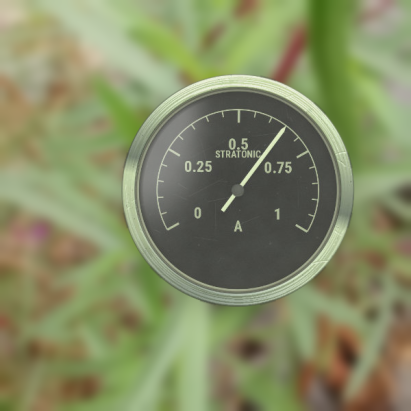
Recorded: 0.65
